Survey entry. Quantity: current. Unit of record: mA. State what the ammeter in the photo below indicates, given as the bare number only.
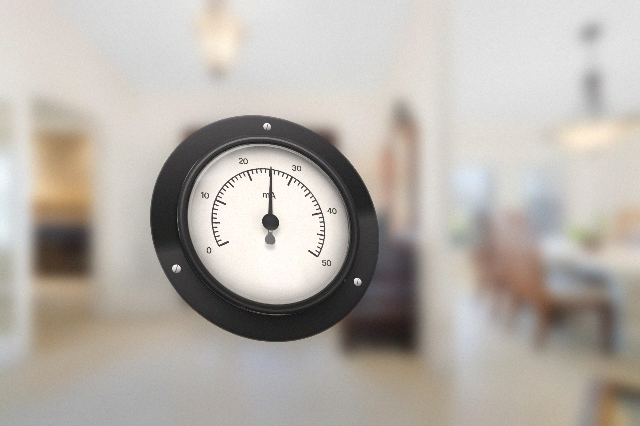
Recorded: 25
